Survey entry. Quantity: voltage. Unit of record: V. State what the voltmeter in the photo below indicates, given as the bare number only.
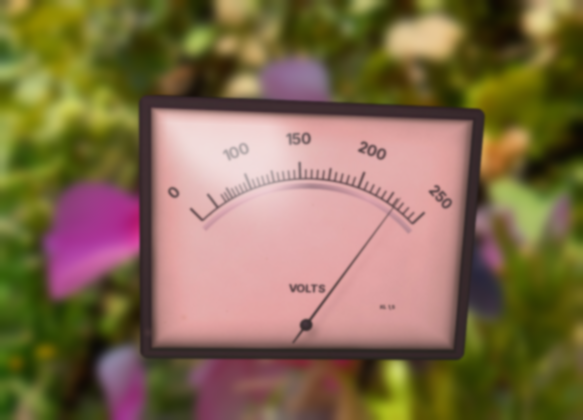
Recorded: 230
